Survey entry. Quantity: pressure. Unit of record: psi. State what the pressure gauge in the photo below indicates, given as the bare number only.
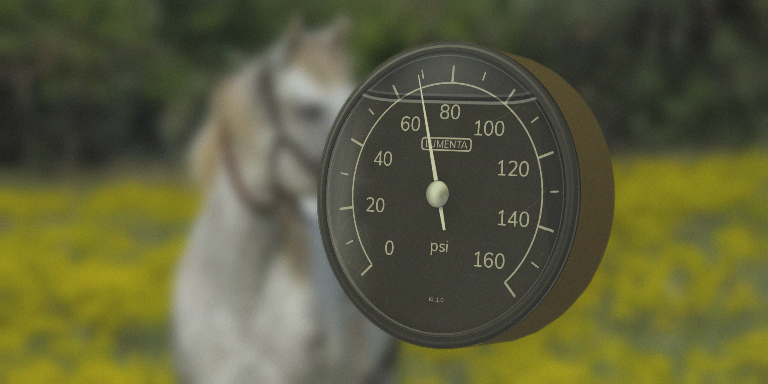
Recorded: 70
